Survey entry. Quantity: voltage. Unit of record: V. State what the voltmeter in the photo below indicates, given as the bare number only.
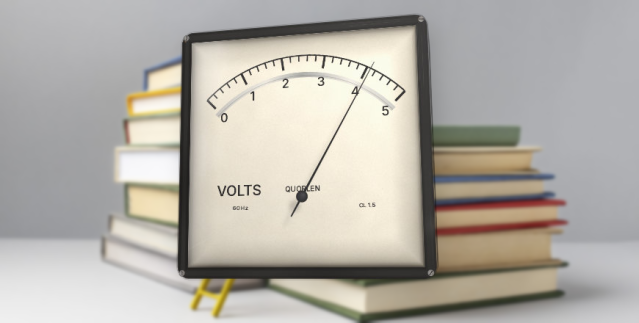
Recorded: 4.1
